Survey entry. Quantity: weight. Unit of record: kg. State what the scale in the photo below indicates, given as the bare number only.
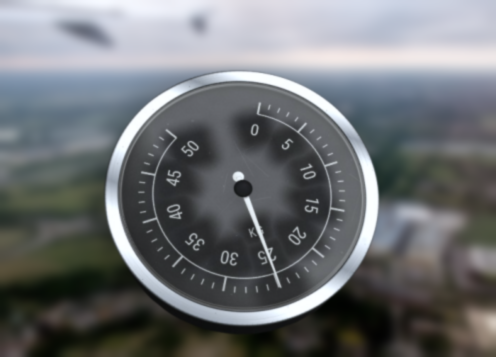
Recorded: 25
